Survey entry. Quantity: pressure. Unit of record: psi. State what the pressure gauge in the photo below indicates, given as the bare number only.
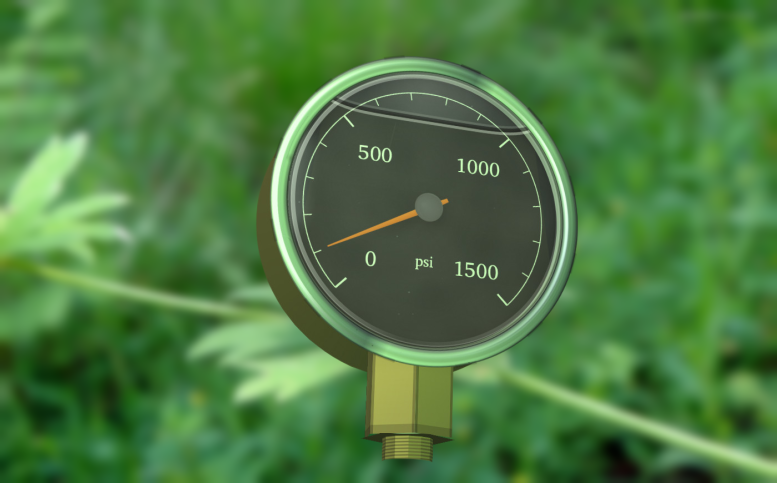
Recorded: 100
